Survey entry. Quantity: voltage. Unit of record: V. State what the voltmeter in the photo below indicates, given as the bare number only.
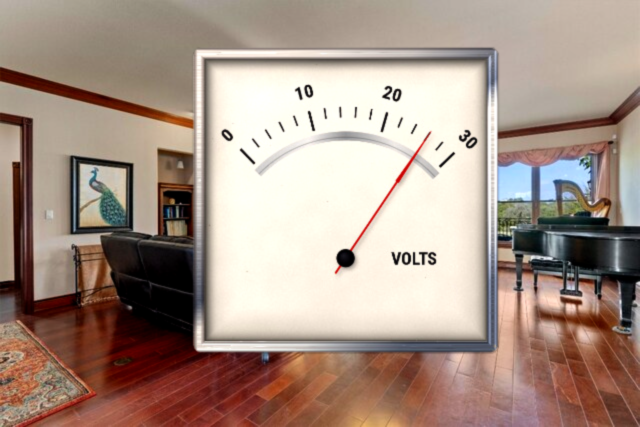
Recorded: 26
